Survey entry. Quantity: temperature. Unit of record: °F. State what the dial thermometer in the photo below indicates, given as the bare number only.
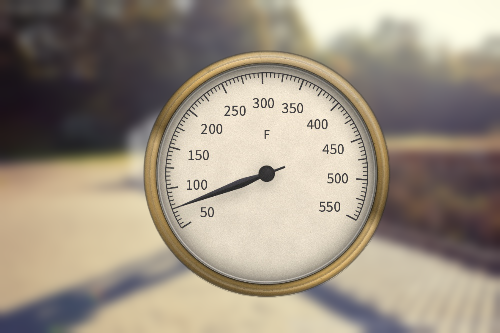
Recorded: 75
